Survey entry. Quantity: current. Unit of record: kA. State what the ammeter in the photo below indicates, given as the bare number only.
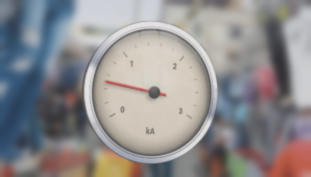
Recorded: 0.5
